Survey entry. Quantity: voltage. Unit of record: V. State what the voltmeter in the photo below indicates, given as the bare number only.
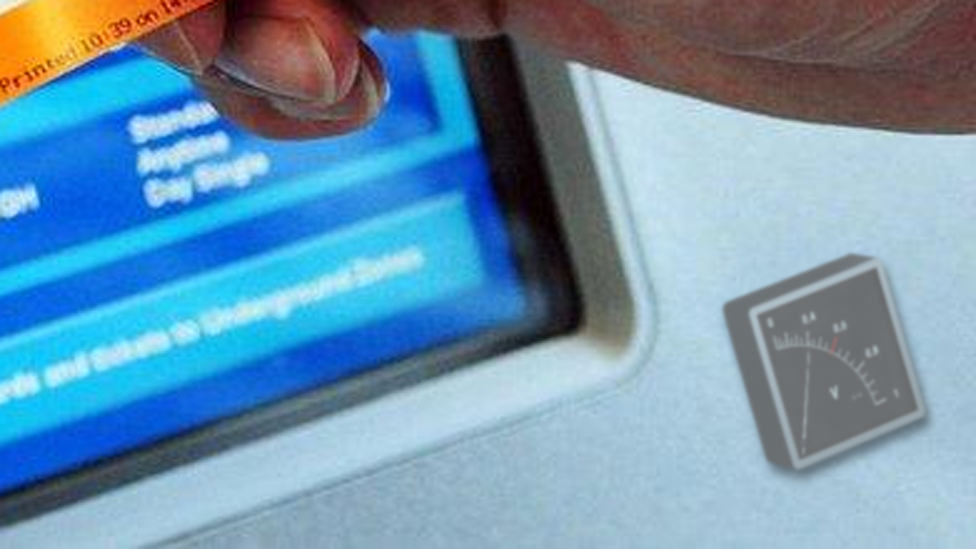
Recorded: 0.4
